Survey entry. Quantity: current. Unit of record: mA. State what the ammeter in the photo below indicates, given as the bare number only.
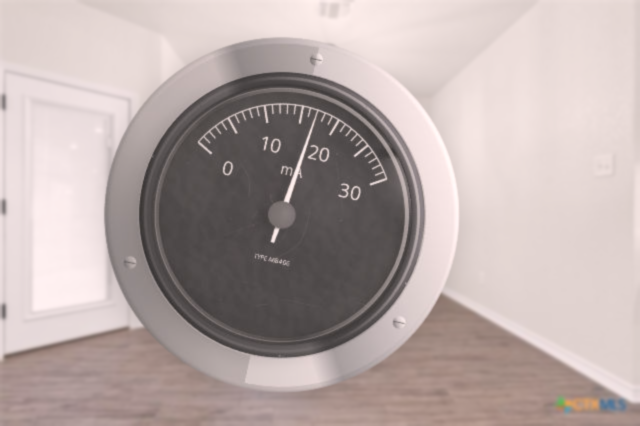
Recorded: 17
